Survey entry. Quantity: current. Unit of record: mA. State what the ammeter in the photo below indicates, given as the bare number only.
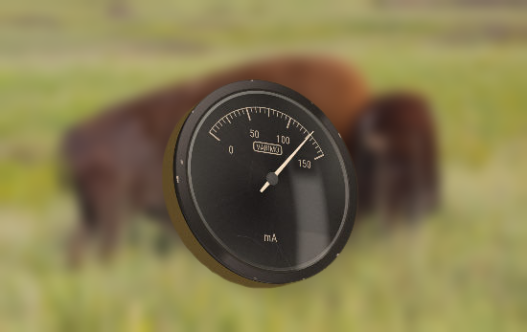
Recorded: 125
